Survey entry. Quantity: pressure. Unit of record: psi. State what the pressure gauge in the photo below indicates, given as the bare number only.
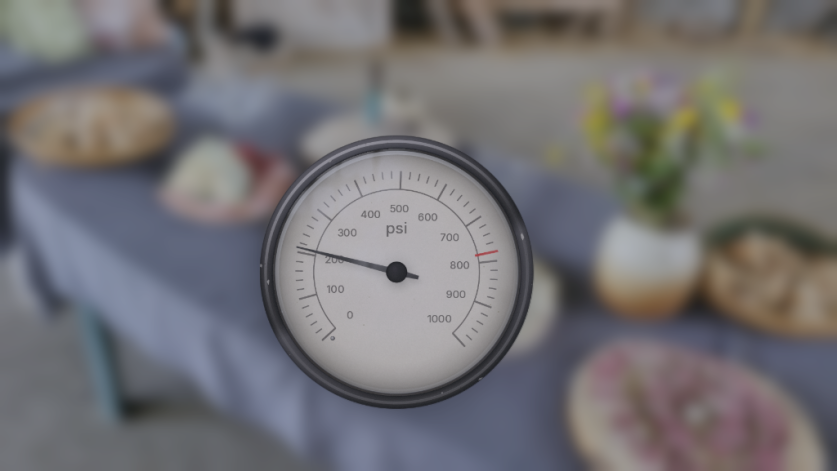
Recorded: 210
